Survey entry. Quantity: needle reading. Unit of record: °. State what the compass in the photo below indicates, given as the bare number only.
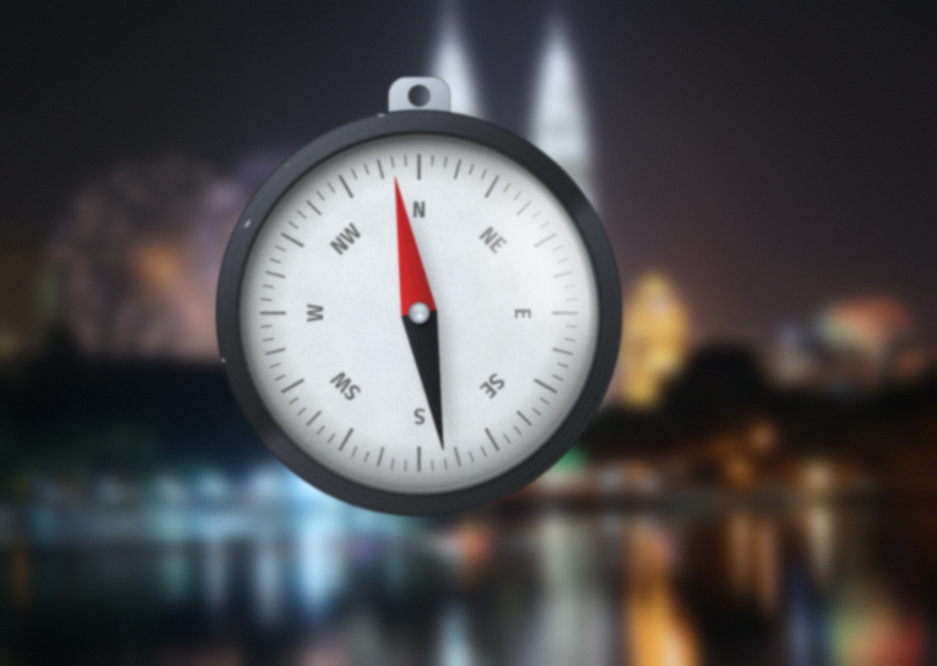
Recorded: 350
